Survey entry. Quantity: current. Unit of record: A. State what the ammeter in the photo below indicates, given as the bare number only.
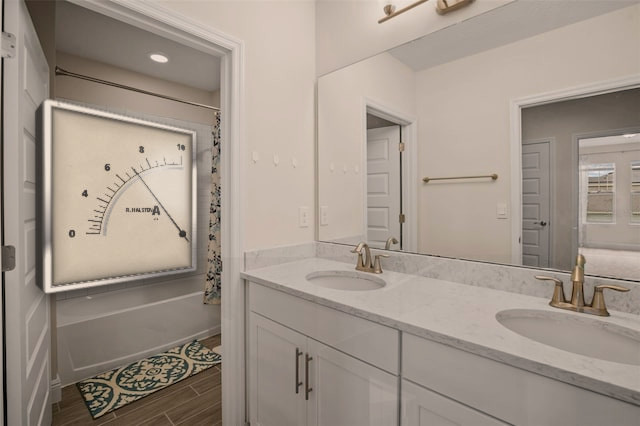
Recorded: 7
